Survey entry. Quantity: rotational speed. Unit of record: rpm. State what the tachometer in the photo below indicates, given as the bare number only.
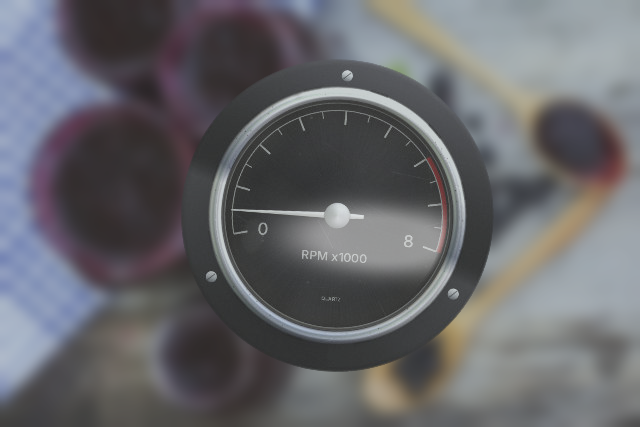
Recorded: 500
